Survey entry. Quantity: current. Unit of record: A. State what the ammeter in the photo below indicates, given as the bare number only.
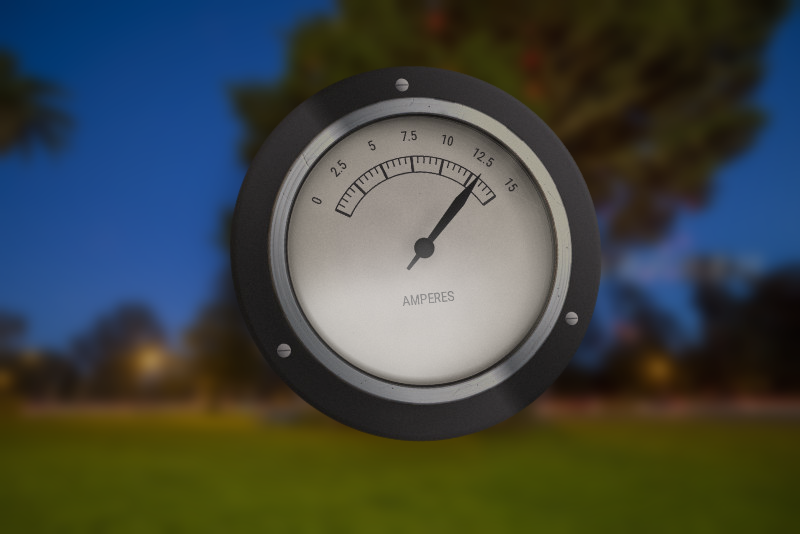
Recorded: 13
